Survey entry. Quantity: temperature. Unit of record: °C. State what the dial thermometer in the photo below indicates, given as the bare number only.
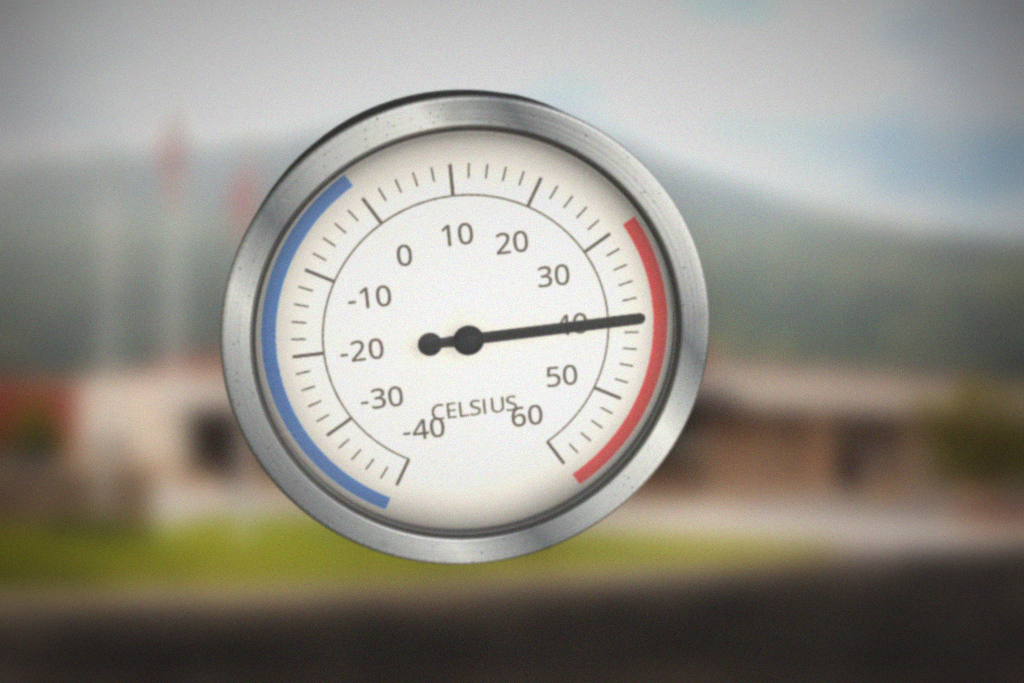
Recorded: 40
